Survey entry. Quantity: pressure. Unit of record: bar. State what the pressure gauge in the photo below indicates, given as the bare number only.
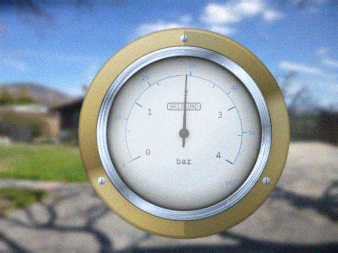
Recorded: 2
